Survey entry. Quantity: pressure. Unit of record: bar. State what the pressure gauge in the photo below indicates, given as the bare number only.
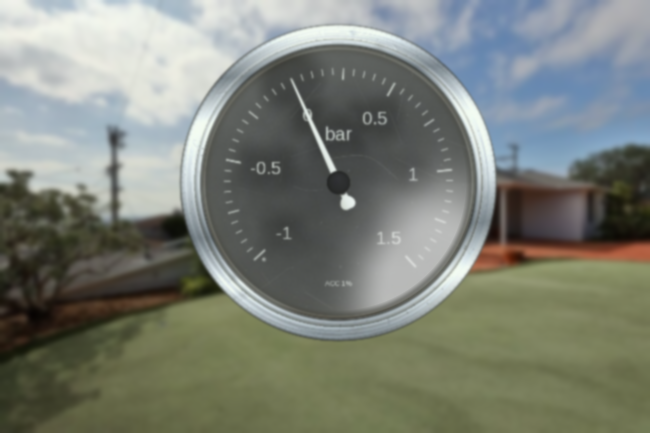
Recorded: 0
